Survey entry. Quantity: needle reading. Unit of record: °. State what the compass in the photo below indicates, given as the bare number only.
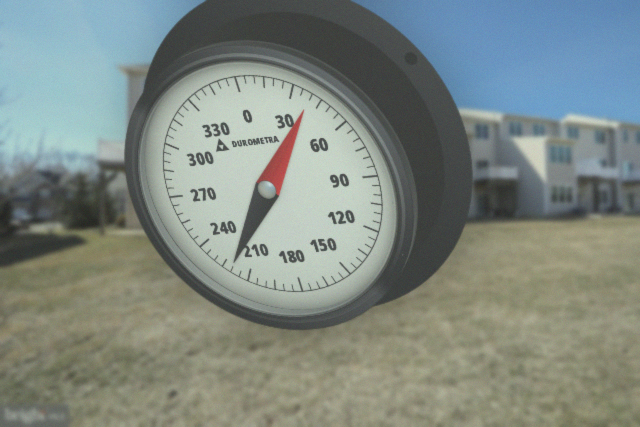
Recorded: 40
